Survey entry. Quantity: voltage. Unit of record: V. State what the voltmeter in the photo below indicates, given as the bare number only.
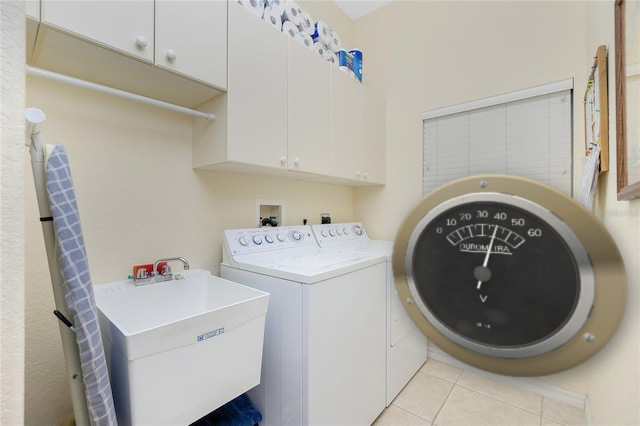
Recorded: 40
